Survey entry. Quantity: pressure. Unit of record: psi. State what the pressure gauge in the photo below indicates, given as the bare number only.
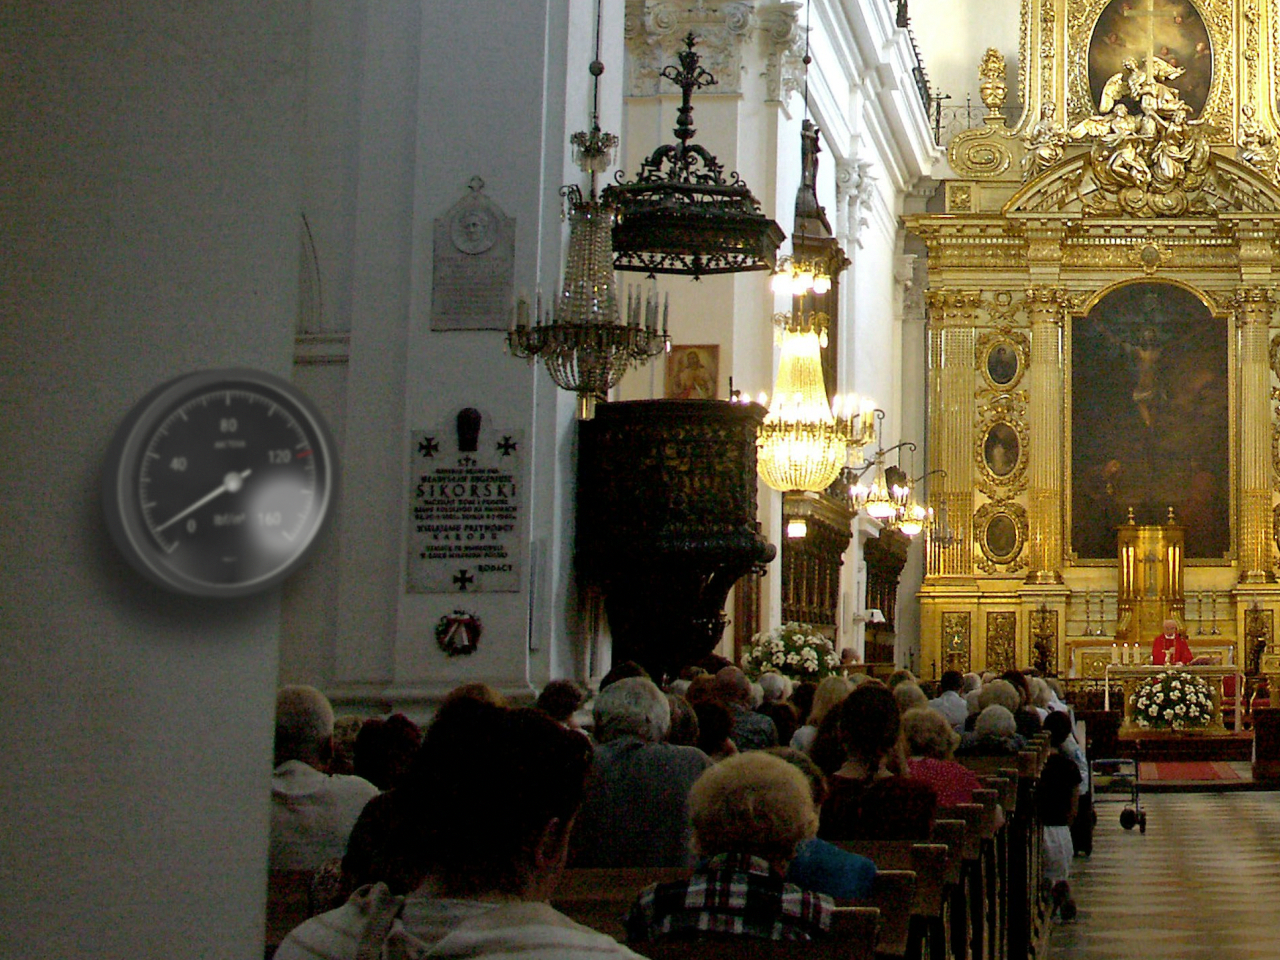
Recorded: 10
